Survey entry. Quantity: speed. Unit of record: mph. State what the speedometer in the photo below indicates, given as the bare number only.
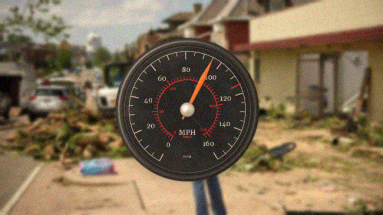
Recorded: 95
